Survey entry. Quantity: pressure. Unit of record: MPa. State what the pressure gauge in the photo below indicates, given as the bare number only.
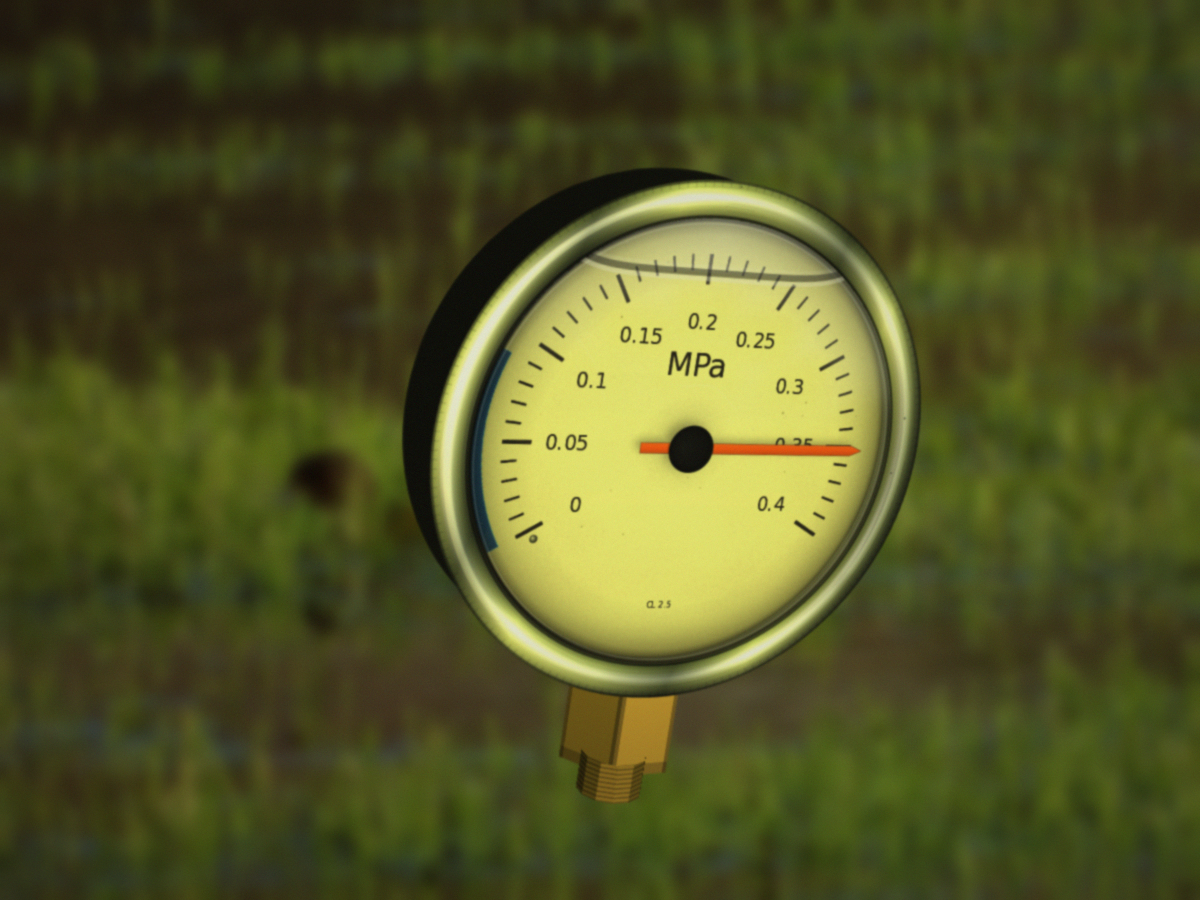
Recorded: 0.35
